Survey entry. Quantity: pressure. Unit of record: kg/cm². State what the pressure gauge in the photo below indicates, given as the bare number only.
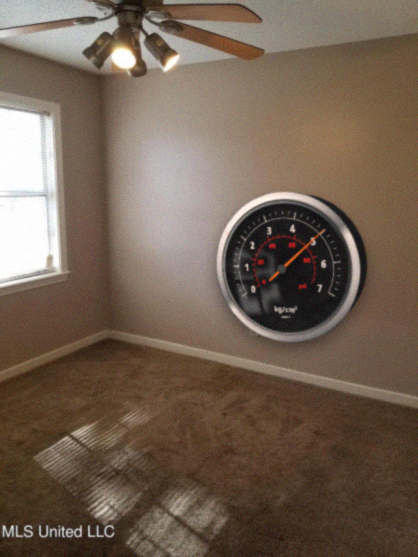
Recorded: 5
